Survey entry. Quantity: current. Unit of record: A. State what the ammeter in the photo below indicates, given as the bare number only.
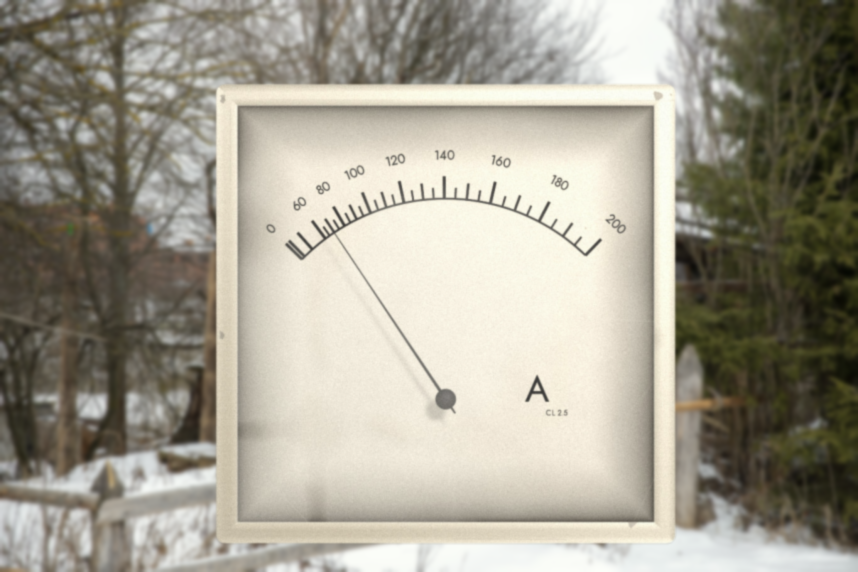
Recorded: 70
